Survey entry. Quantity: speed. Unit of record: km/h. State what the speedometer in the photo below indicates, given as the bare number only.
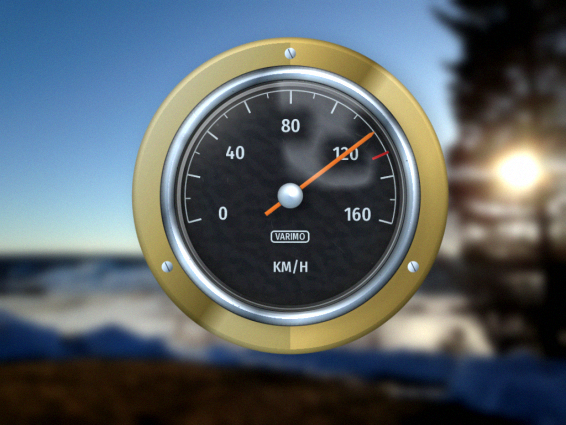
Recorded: 120
